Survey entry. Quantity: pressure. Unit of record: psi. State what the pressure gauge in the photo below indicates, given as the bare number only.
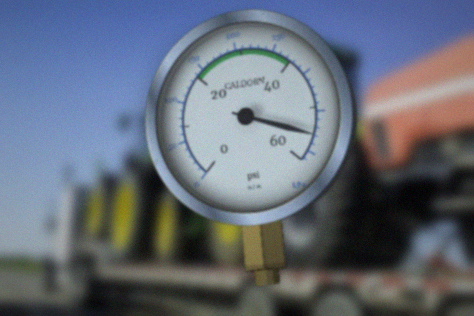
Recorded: 55
